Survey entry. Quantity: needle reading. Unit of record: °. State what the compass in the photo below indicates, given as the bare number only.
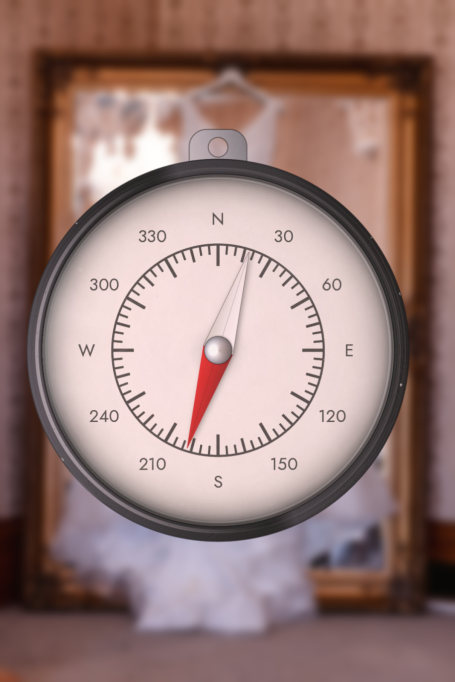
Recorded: 197.5
